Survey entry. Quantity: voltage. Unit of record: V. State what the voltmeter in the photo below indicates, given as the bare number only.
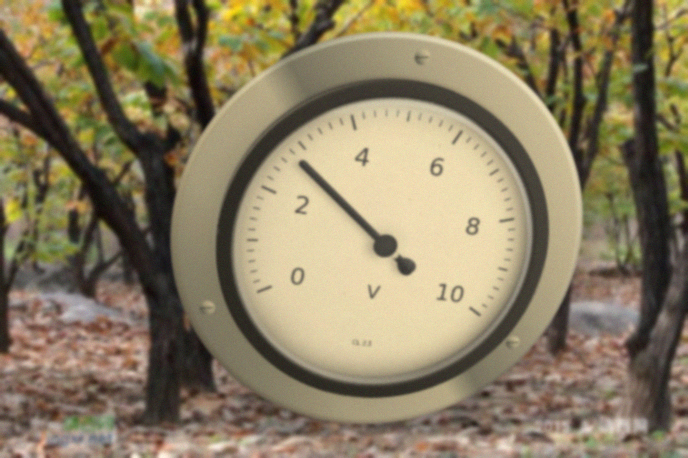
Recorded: 2.8
